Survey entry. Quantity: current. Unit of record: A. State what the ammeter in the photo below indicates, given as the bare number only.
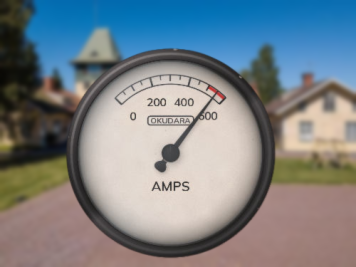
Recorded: 550
